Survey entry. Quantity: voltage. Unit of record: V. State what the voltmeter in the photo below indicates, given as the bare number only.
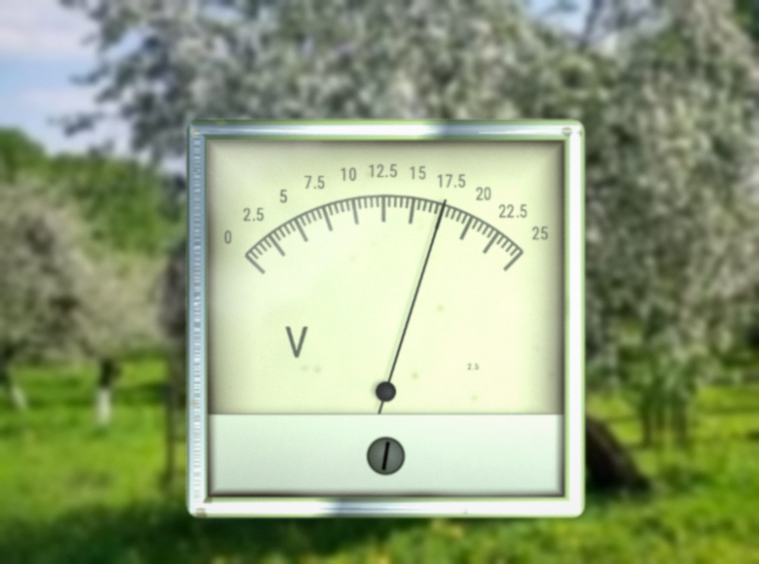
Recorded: 17.5
